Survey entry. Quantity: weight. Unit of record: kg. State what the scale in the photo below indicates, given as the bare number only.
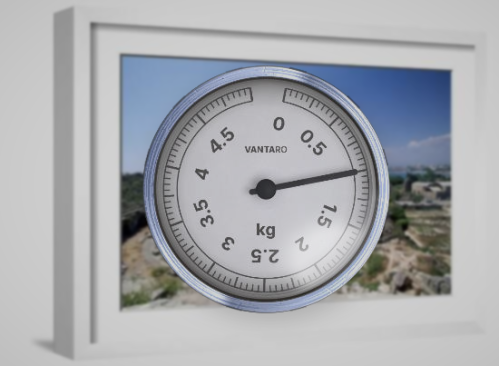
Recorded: 1
